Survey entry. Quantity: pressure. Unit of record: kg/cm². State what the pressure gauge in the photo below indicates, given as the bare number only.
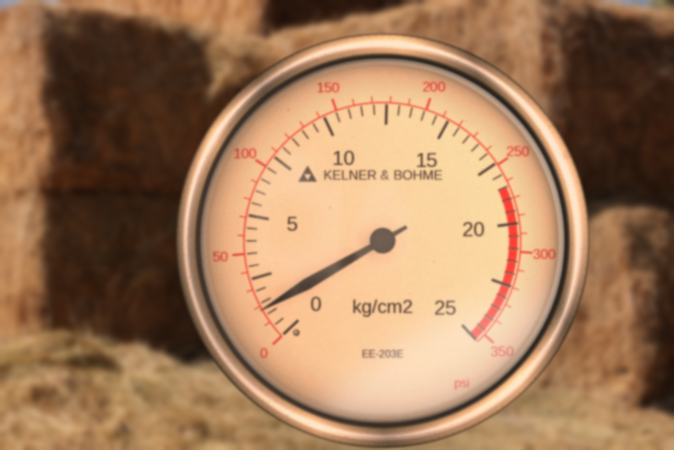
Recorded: 1.25
